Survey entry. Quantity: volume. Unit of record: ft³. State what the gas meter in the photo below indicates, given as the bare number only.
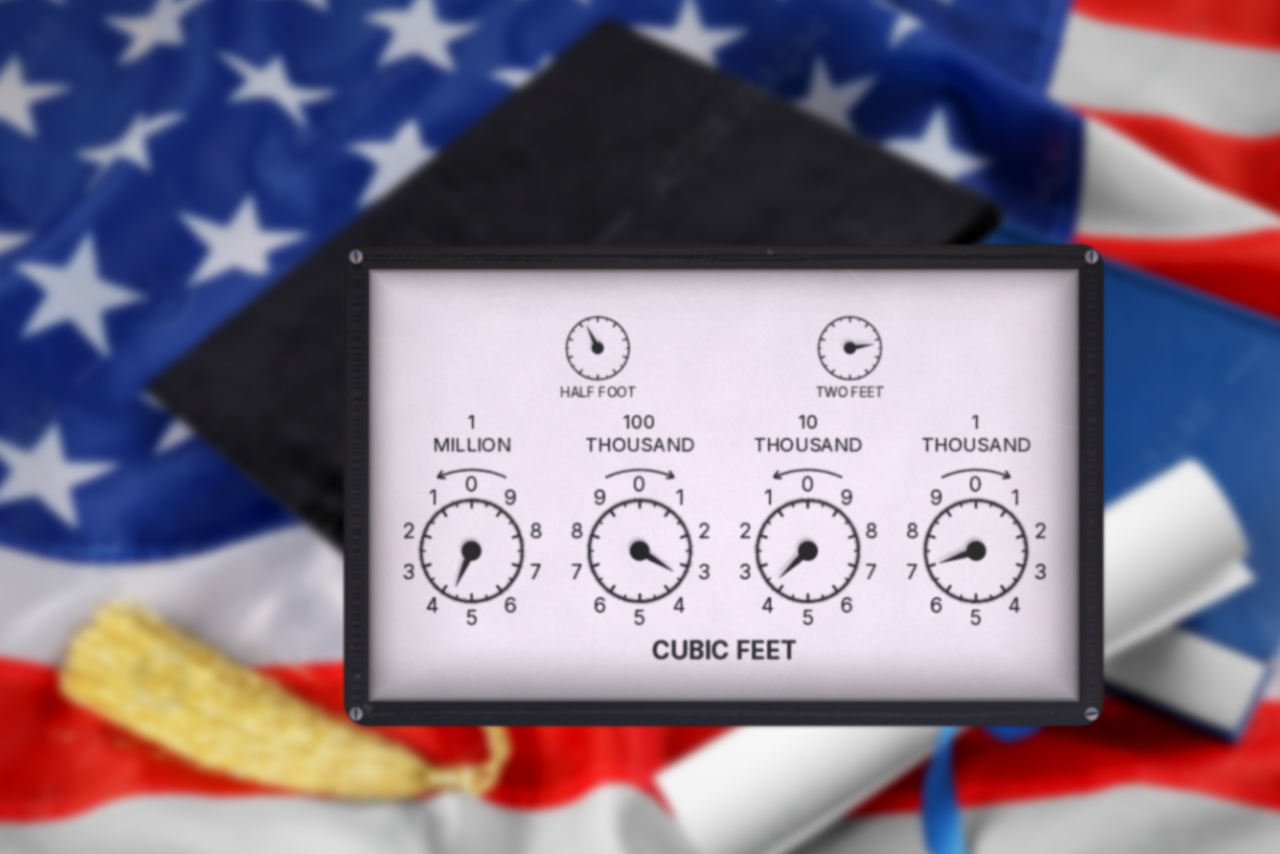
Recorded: 433700
